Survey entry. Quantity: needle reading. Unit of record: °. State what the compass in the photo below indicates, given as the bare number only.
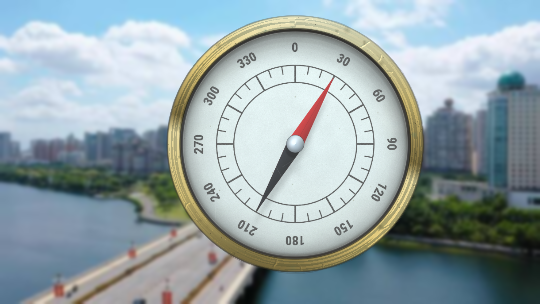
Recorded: 30
